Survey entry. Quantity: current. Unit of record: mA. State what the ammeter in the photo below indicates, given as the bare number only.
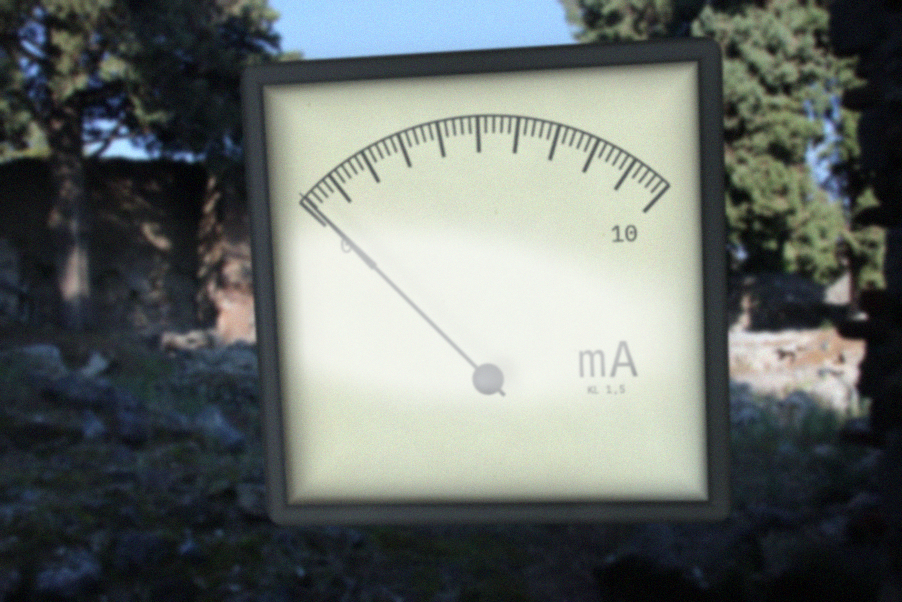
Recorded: 0.2
